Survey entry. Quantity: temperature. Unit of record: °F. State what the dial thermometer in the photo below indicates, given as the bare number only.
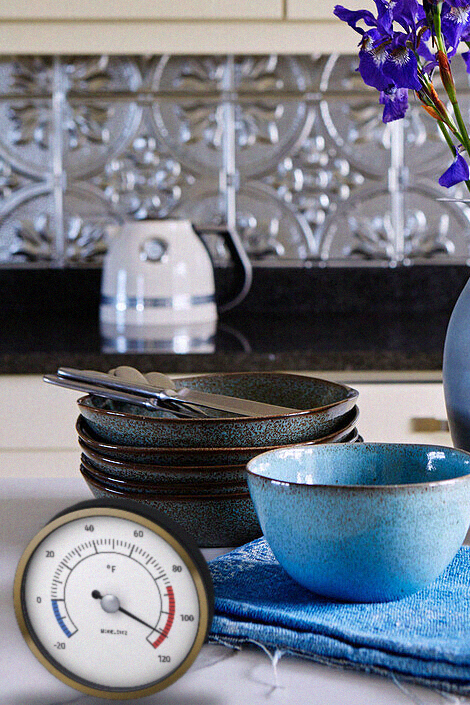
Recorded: 110
